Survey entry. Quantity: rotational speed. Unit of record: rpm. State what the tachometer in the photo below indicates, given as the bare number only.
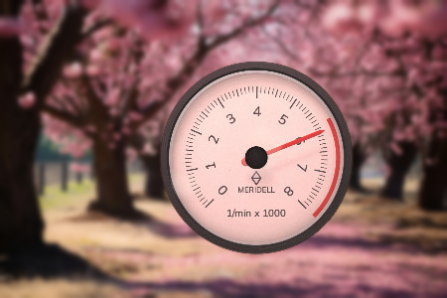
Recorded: 6000
